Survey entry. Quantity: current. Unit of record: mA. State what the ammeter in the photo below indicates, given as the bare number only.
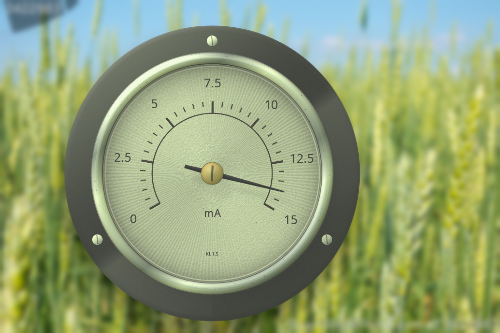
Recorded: 14
